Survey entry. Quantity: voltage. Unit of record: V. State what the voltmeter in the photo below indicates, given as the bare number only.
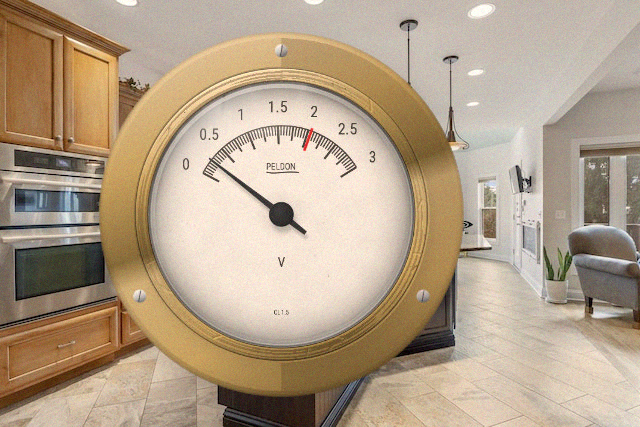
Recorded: 0.25
